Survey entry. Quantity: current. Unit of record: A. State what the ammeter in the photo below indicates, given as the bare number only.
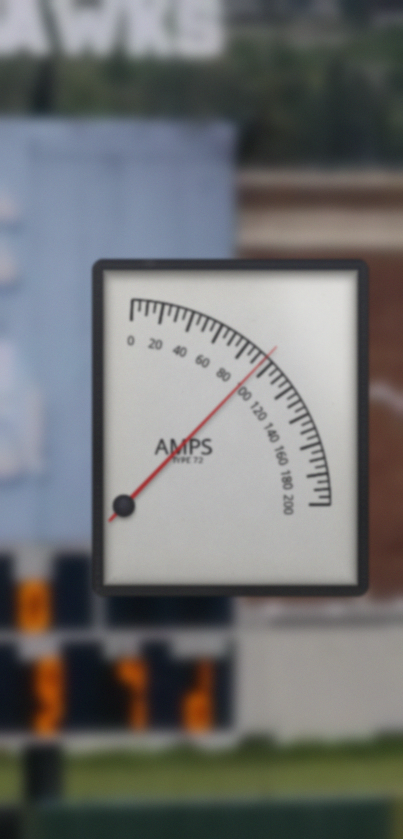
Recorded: 95
